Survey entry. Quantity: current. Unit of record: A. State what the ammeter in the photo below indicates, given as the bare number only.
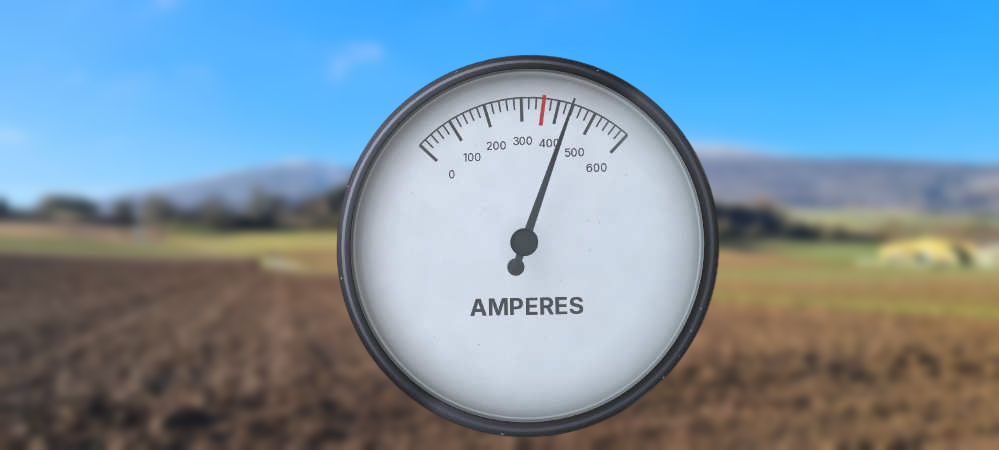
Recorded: 440
